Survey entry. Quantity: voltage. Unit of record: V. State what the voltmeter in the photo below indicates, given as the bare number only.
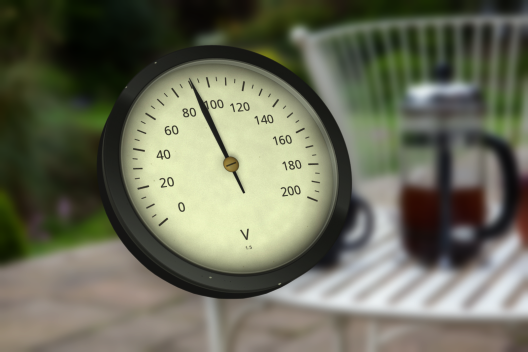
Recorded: 90
